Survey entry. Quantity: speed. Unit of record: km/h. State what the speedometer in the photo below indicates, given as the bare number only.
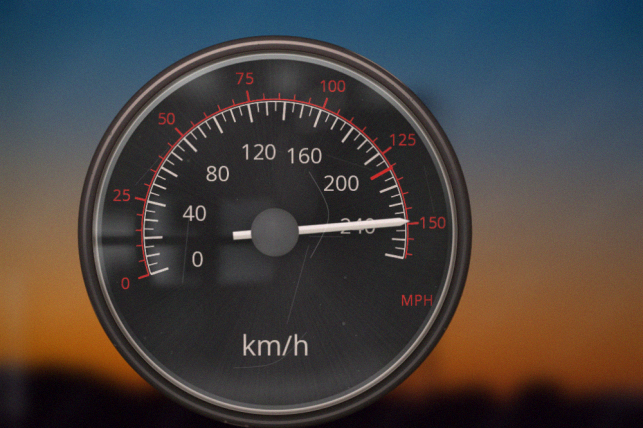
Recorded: 240
